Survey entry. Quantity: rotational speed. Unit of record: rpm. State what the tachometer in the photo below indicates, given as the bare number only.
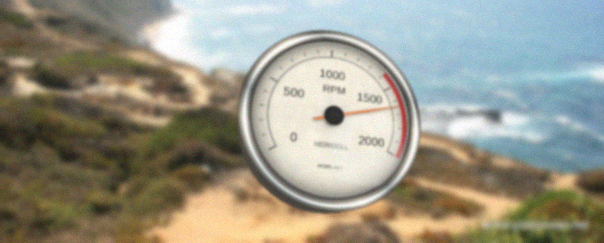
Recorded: 1650
